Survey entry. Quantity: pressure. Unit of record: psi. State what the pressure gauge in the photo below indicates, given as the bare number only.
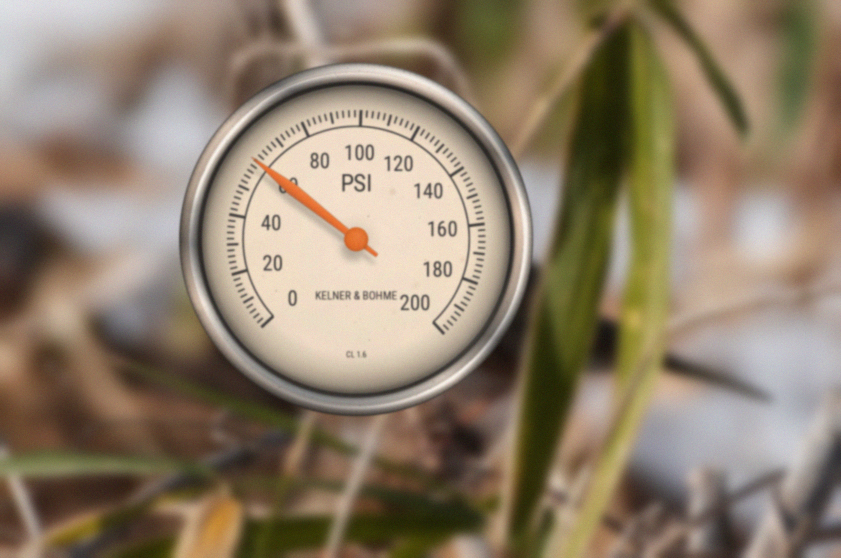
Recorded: 60
